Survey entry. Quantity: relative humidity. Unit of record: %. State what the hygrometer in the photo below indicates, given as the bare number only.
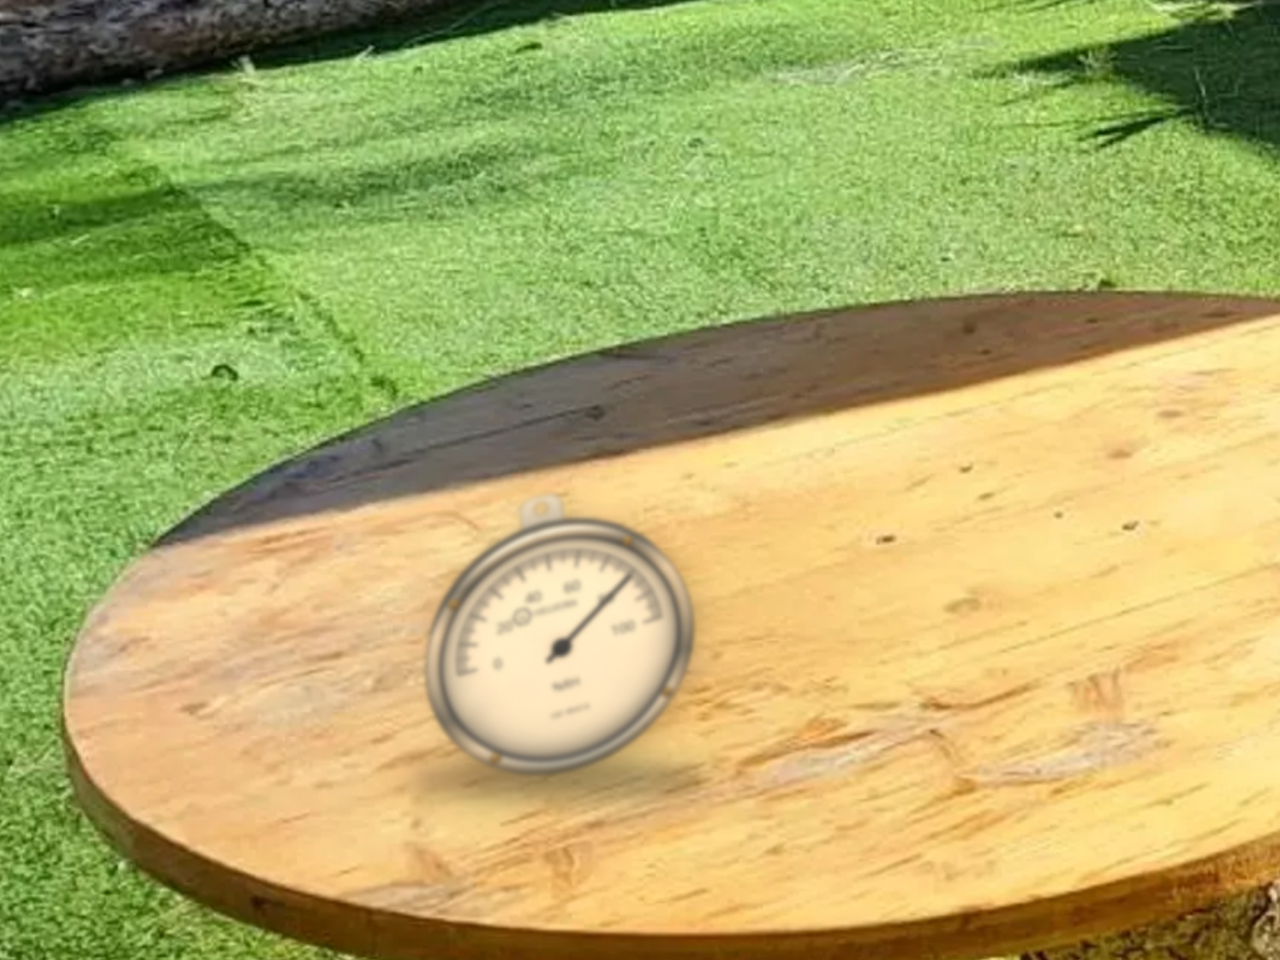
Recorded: 80
